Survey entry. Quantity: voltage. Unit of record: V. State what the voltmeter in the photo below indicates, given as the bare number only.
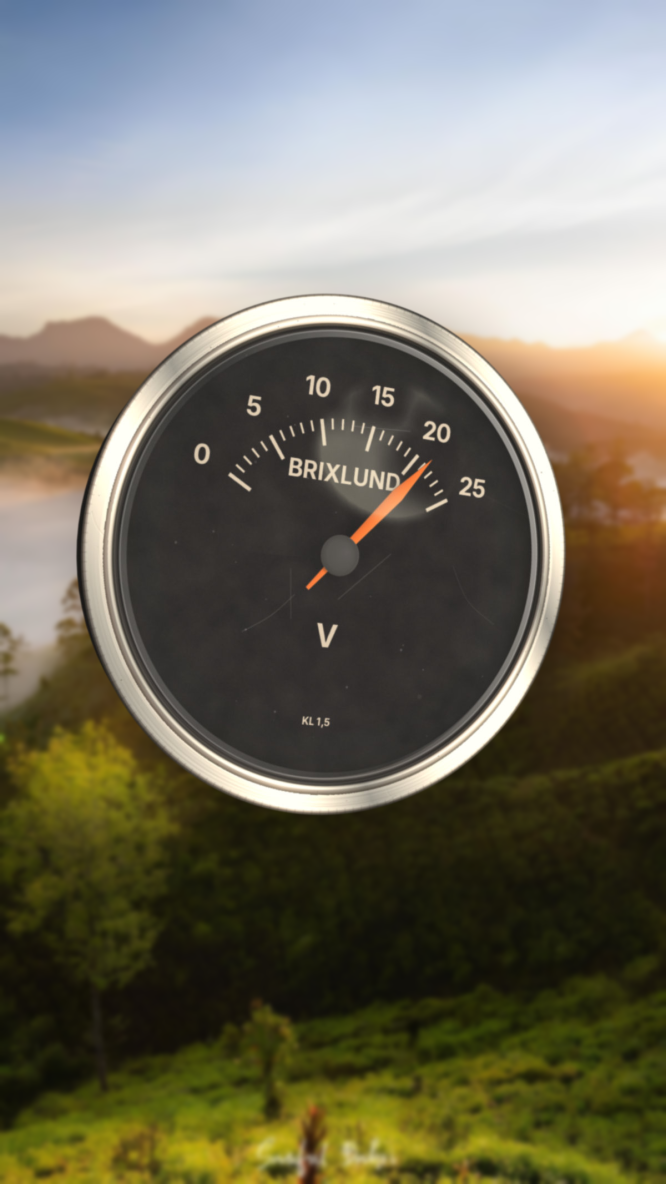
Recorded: 21
